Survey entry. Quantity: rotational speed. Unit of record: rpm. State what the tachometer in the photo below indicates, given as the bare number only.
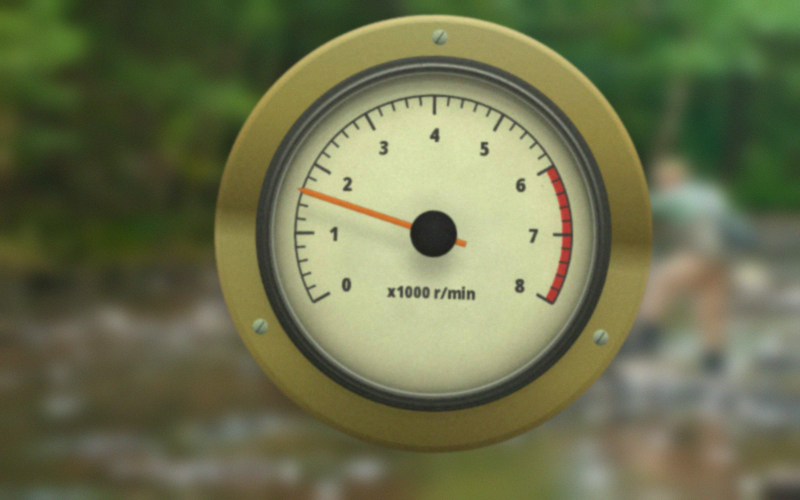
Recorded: 1600
